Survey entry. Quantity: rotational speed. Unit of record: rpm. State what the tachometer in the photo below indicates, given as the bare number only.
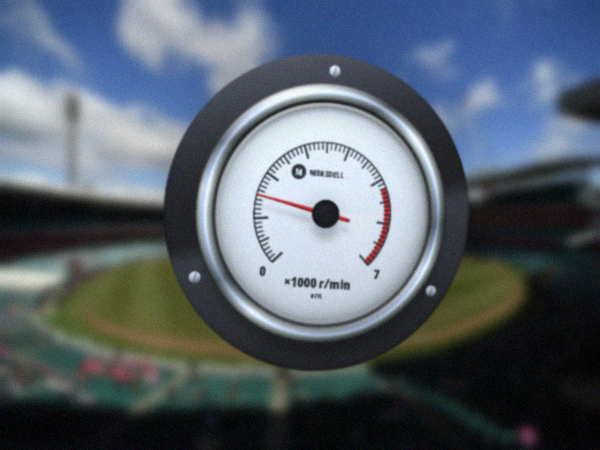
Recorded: 1500
